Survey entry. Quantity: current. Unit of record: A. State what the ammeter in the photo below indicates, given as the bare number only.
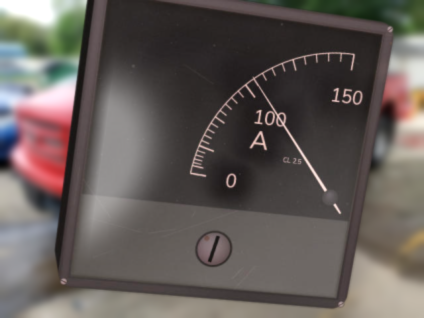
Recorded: 105
